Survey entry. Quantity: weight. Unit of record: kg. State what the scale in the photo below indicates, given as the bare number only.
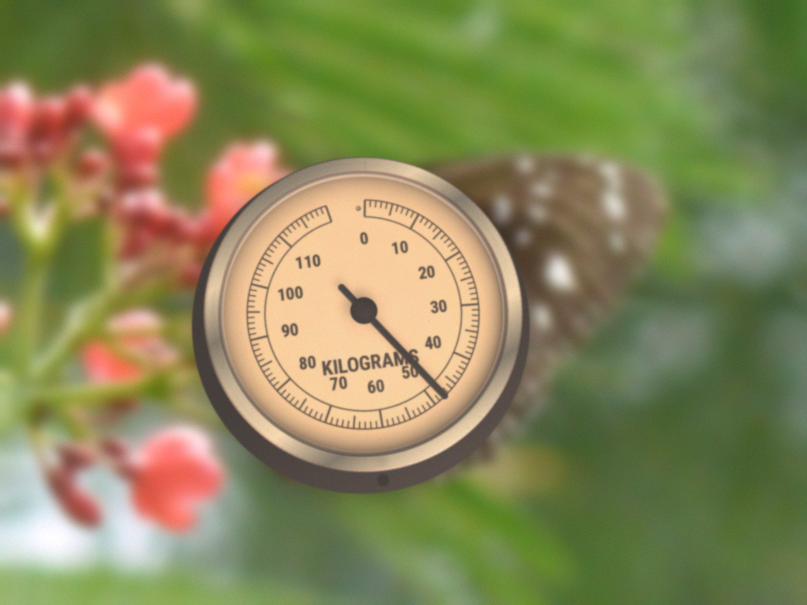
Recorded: 48
